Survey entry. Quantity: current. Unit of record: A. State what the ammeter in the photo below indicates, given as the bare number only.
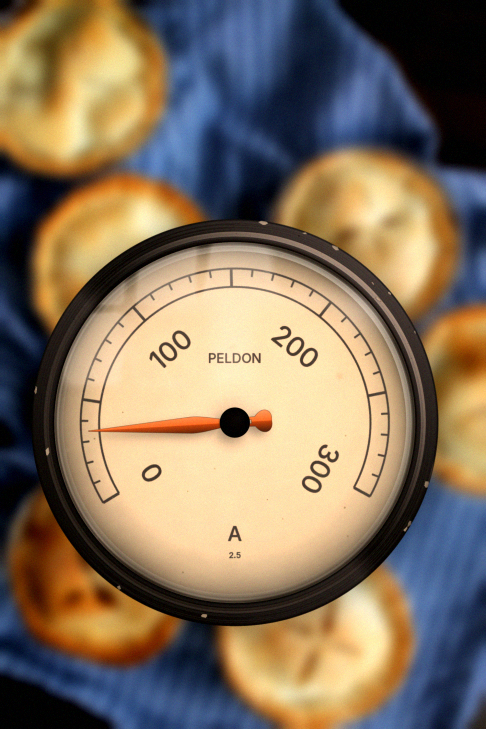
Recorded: 35
